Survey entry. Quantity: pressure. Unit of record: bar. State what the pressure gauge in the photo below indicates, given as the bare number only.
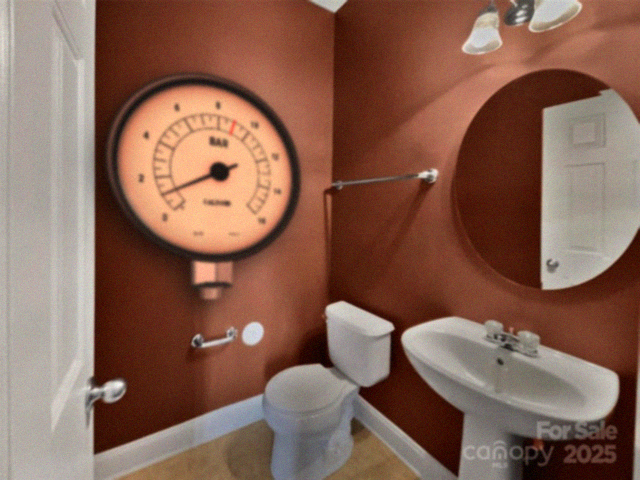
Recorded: 1
